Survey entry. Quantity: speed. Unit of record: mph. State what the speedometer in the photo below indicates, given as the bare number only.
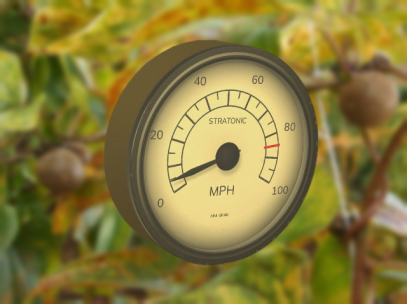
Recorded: 5
